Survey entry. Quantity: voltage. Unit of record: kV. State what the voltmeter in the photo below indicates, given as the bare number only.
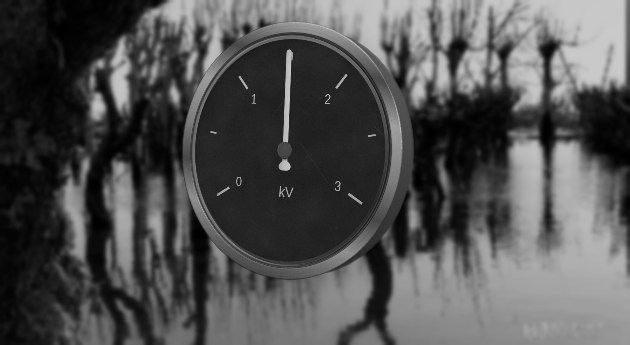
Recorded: 1.5
